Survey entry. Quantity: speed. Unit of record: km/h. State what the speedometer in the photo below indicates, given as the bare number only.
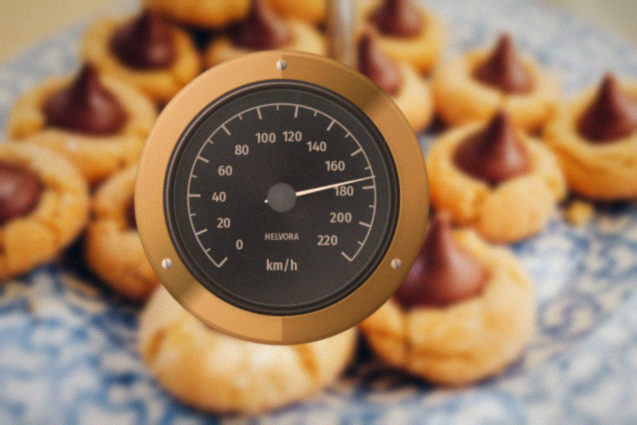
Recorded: 175
